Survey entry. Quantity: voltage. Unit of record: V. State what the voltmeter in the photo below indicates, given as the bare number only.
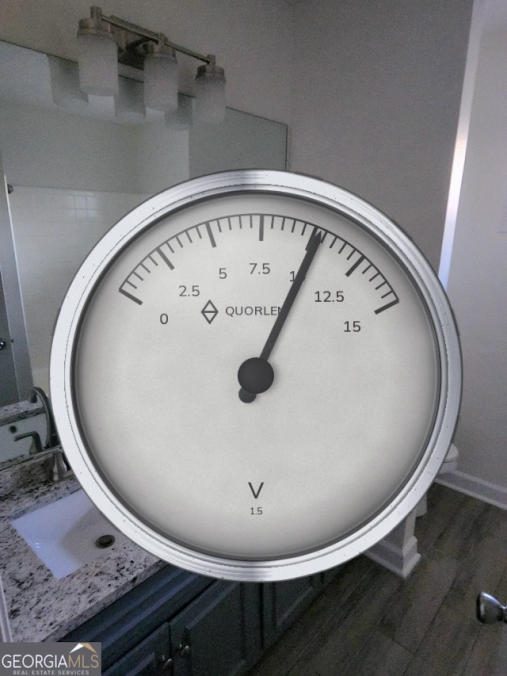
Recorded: 10.25
